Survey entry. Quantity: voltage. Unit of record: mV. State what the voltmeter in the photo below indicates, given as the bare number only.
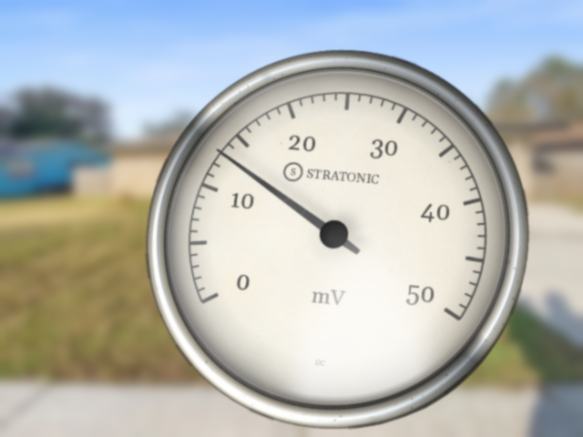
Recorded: 13
